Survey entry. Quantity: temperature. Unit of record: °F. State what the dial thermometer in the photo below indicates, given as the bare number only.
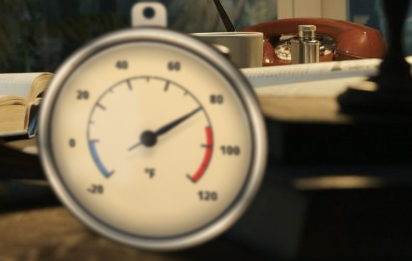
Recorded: 80
